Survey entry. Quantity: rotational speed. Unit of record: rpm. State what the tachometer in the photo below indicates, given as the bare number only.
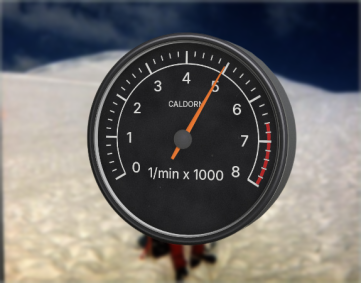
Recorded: 5000
